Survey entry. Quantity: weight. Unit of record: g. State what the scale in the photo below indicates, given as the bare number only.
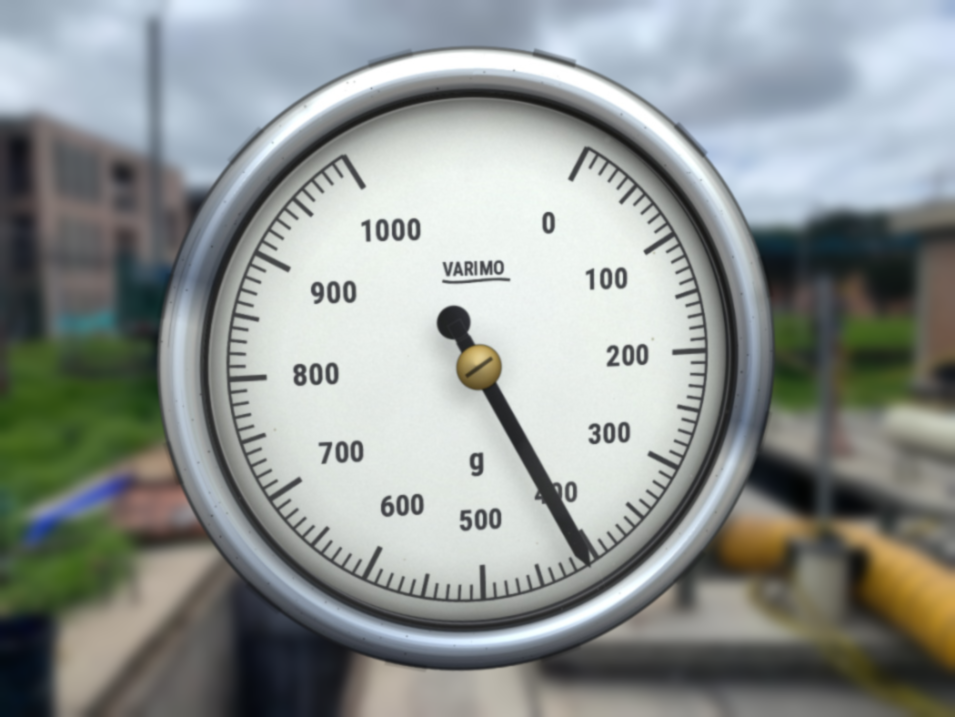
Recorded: 410
